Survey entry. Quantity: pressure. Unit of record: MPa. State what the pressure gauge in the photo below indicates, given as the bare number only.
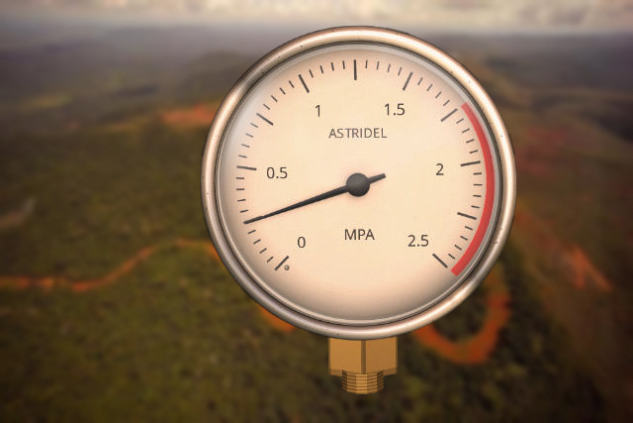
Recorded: 0.25
